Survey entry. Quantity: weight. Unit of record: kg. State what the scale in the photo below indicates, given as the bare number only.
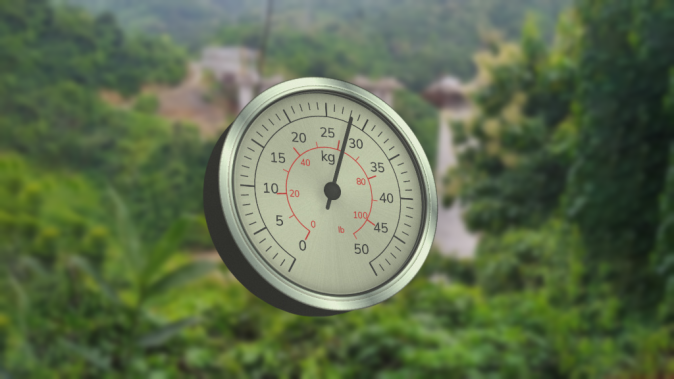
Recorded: 28
